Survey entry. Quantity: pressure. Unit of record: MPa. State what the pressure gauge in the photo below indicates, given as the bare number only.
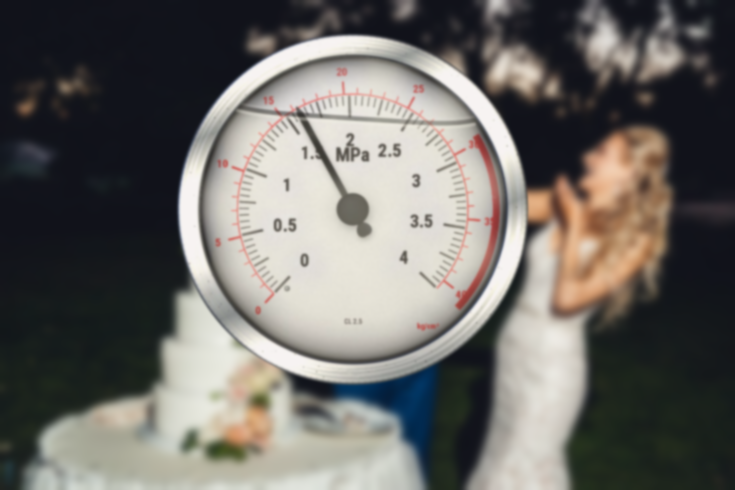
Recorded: 1.6
